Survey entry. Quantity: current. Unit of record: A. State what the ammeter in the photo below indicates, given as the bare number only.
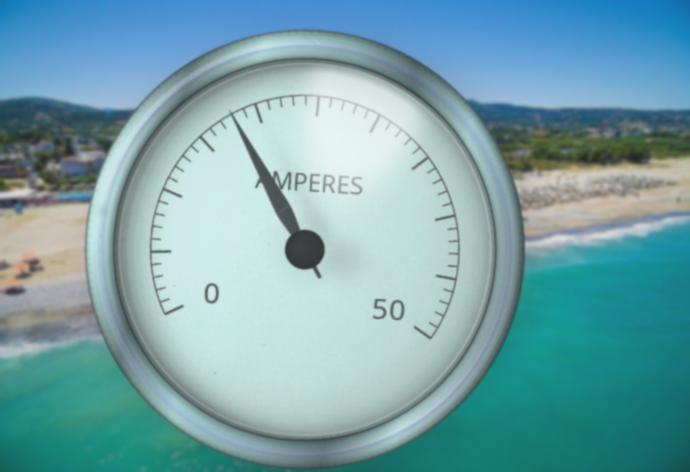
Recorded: 18
